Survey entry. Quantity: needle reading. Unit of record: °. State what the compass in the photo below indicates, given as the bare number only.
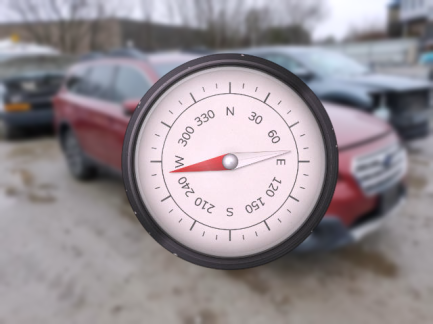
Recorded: 260
